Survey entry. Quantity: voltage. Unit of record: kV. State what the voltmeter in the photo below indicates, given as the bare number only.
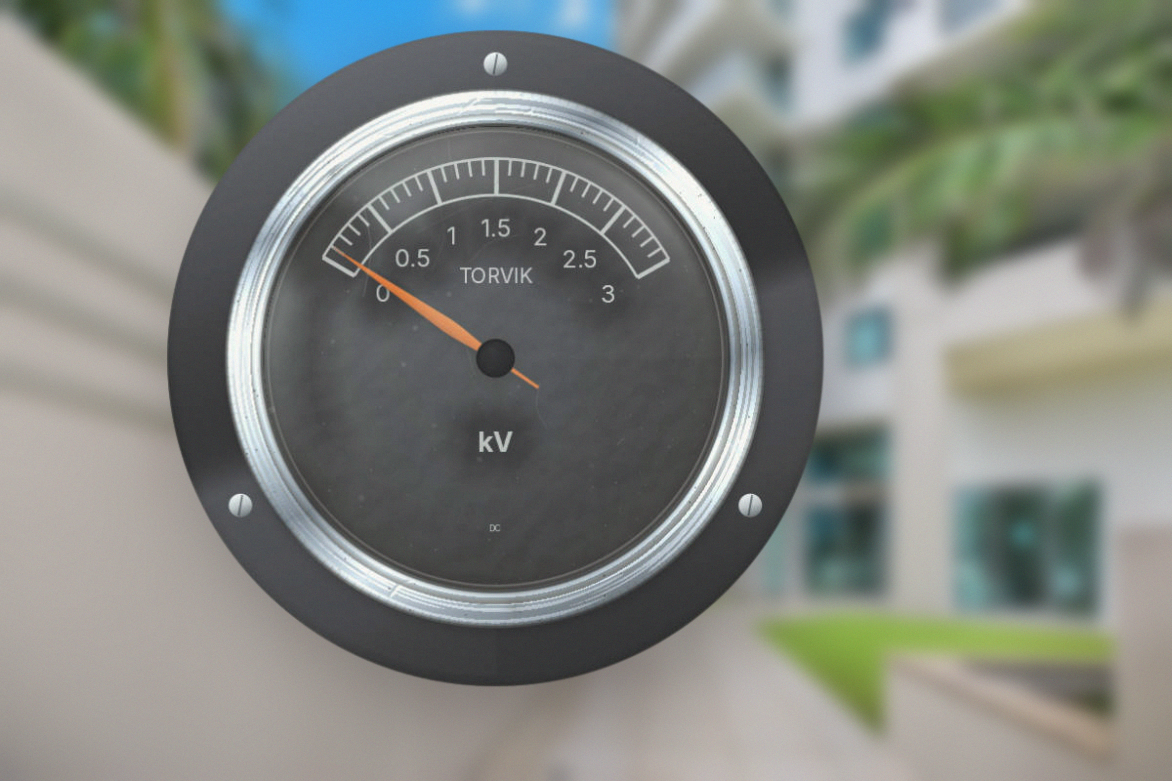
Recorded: 0.1
